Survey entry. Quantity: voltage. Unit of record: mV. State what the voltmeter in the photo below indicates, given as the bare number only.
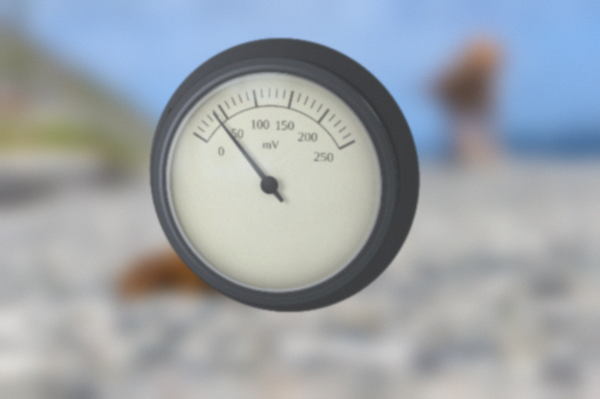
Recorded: 40
